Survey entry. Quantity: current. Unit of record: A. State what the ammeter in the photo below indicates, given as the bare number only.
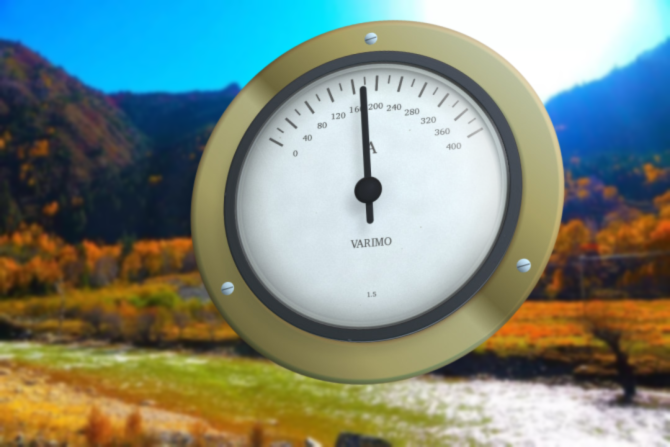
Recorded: 180
